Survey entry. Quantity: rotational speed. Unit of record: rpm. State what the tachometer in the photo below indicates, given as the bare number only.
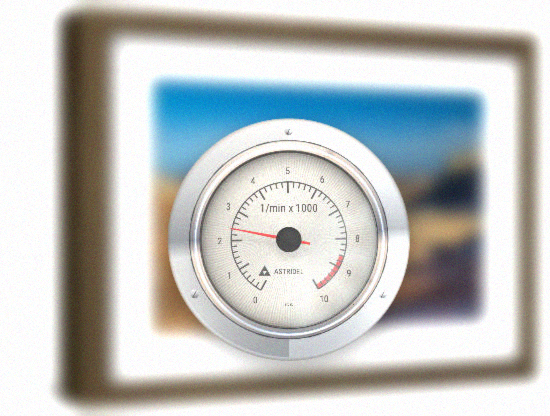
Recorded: 2400
